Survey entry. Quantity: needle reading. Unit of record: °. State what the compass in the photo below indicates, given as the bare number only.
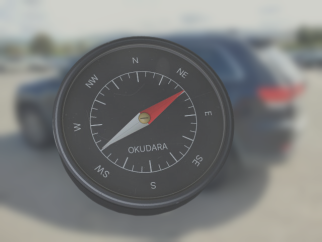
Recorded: 60
